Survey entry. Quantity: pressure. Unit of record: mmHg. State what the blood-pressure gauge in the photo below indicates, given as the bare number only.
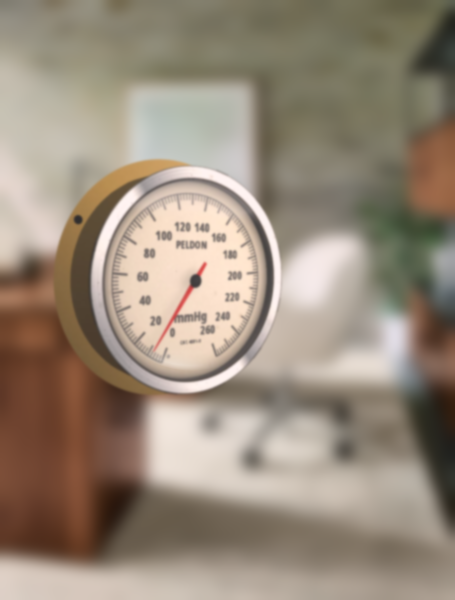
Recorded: 10
